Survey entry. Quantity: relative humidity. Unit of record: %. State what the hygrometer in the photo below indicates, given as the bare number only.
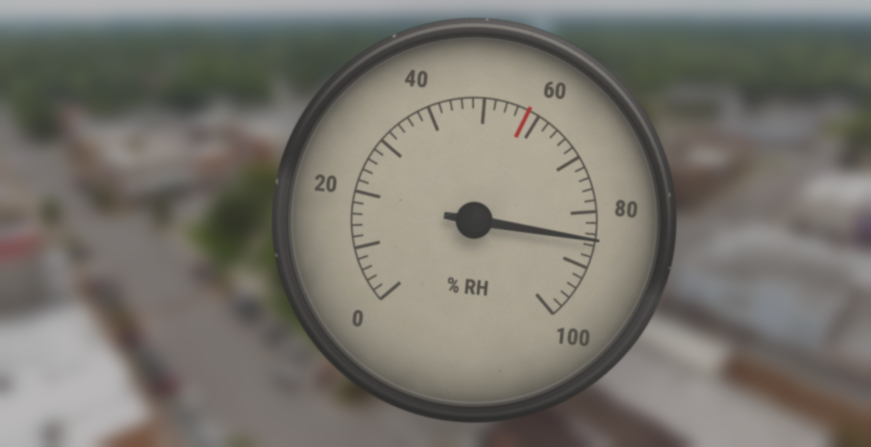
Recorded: 85
